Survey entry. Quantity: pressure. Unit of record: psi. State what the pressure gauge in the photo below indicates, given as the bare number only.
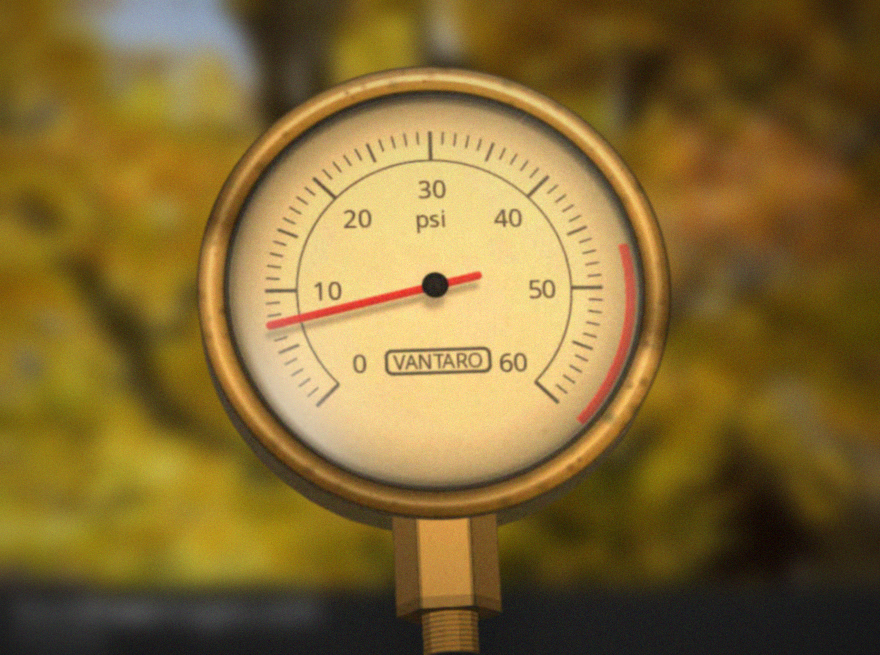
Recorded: 7
